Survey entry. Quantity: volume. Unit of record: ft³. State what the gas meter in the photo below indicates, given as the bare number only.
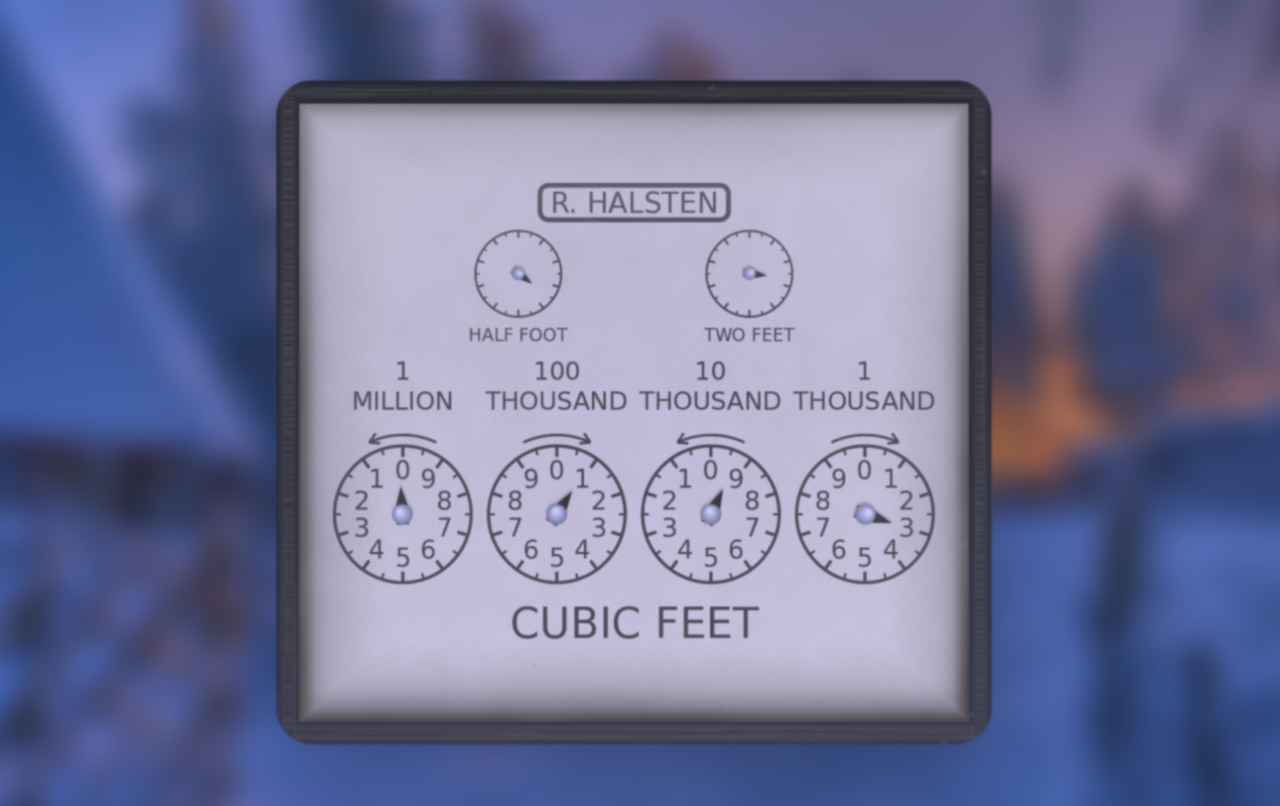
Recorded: 9300
